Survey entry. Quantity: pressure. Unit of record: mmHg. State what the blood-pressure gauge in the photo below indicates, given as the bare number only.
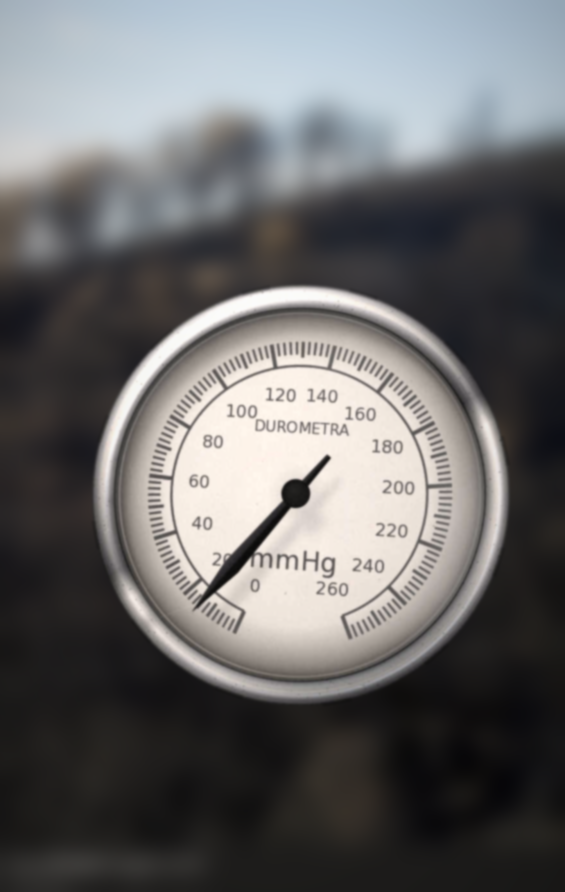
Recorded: 14
